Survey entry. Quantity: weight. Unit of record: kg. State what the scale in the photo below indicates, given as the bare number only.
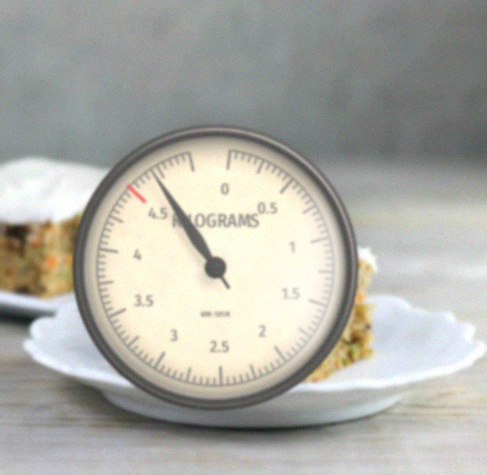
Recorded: 4.7
